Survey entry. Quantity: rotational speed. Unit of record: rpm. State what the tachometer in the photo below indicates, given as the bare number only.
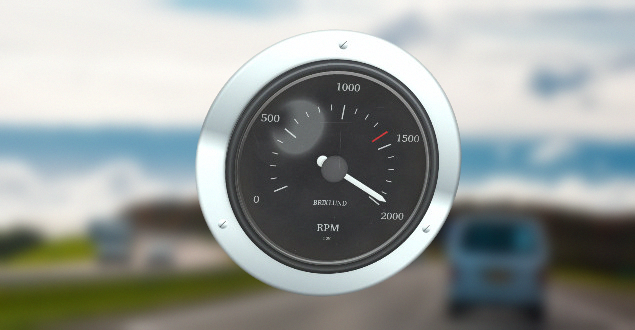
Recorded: 1950
